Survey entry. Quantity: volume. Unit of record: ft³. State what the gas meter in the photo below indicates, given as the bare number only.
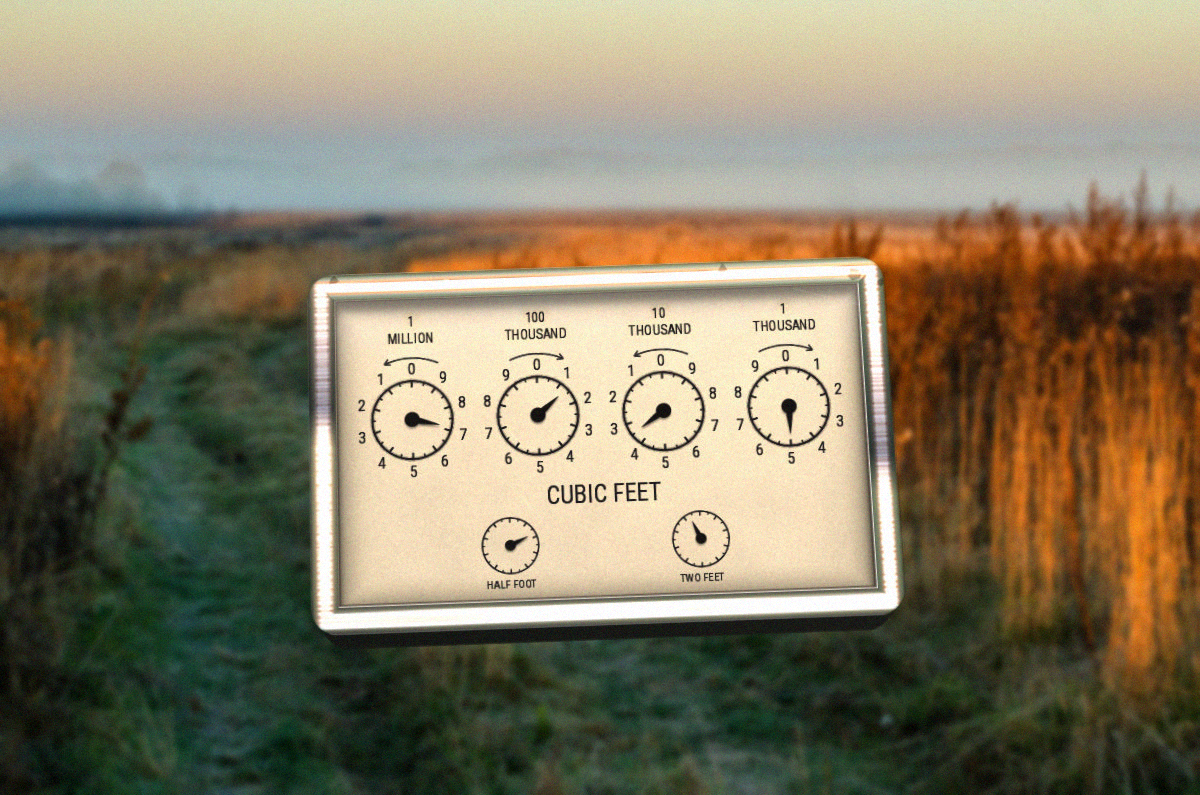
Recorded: 713500
